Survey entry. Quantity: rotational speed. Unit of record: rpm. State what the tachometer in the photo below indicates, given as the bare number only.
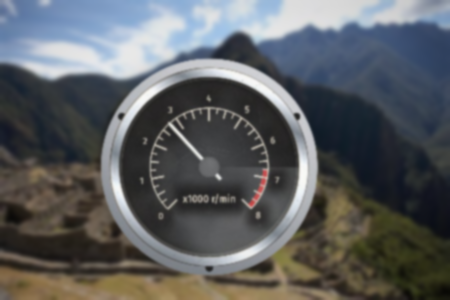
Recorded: 2750
